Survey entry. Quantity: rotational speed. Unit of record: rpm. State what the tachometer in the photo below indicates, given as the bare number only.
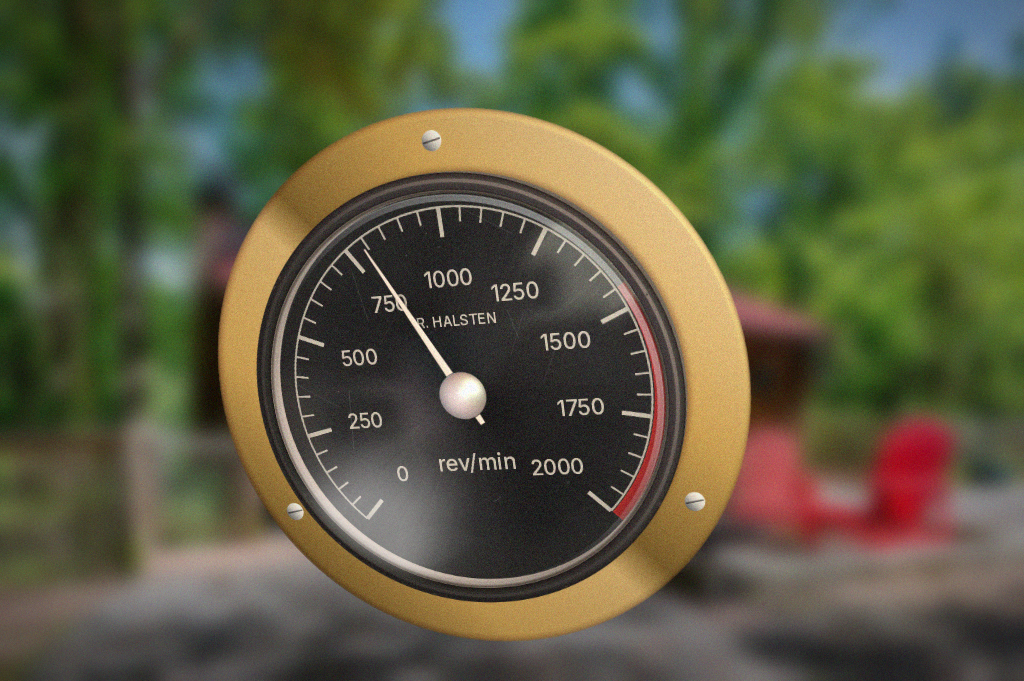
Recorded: 800
